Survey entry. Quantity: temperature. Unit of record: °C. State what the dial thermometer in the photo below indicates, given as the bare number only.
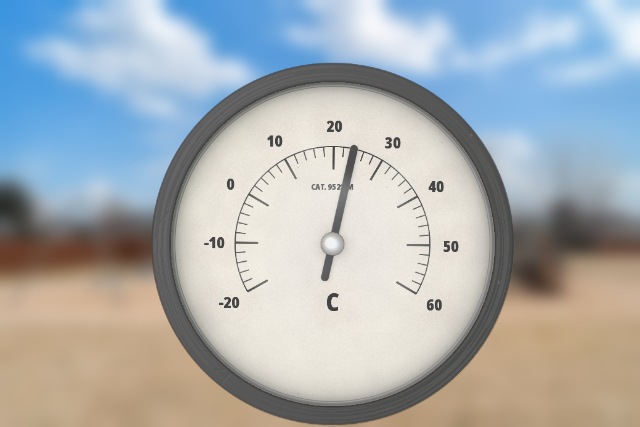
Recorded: 24
